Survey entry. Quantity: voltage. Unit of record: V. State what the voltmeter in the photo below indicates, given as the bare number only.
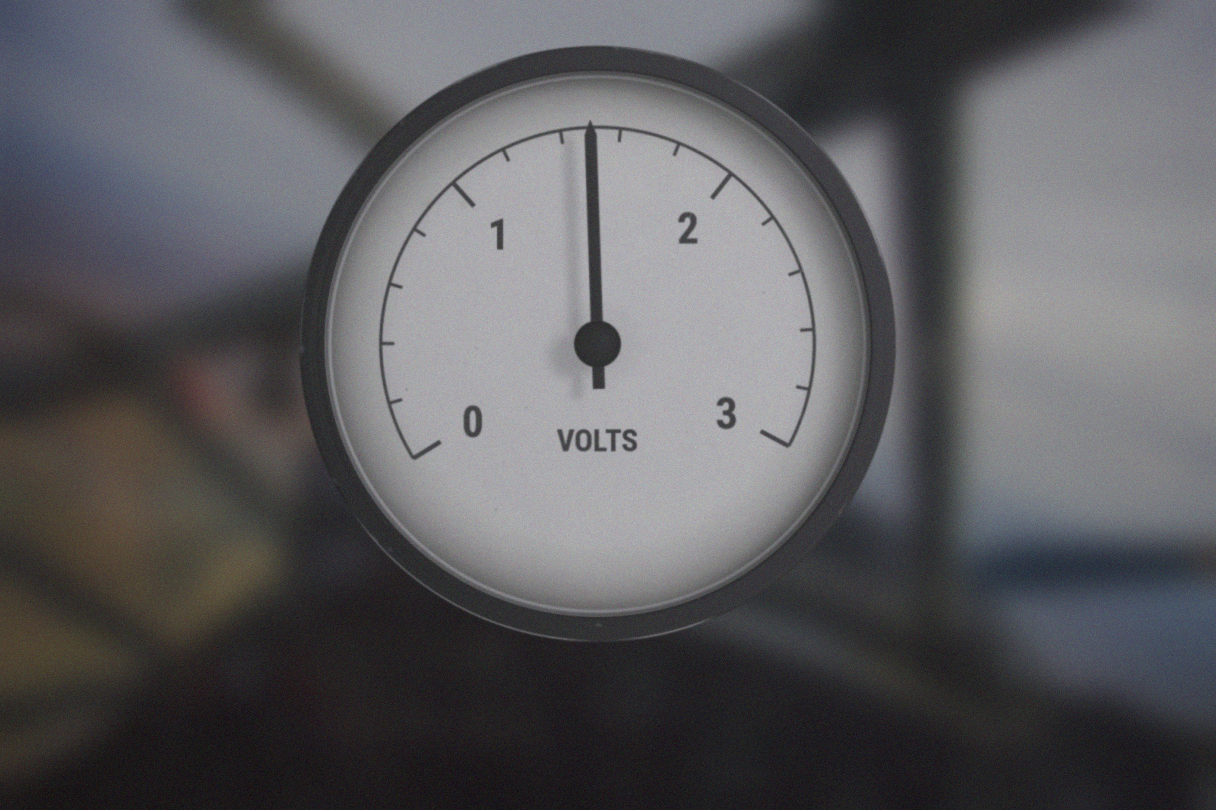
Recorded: 1.5
